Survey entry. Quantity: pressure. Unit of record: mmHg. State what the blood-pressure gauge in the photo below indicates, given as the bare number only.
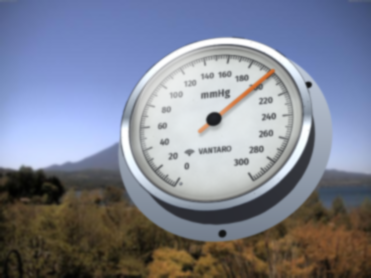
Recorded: 200
